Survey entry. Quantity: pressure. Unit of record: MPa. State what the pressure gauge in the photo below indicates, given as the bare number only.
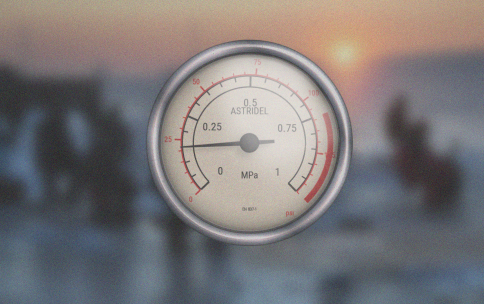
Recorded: 0.15
